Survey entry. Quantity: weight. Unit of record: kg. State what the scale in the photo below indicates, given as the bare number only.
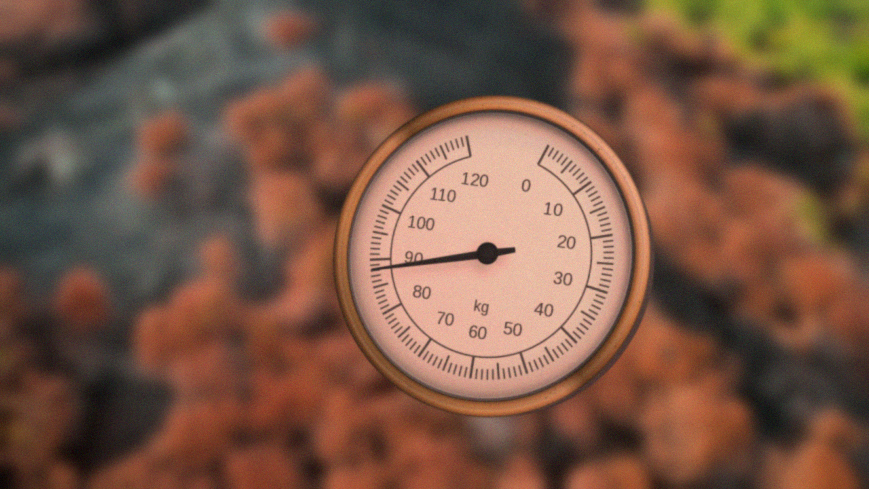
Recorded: 88
